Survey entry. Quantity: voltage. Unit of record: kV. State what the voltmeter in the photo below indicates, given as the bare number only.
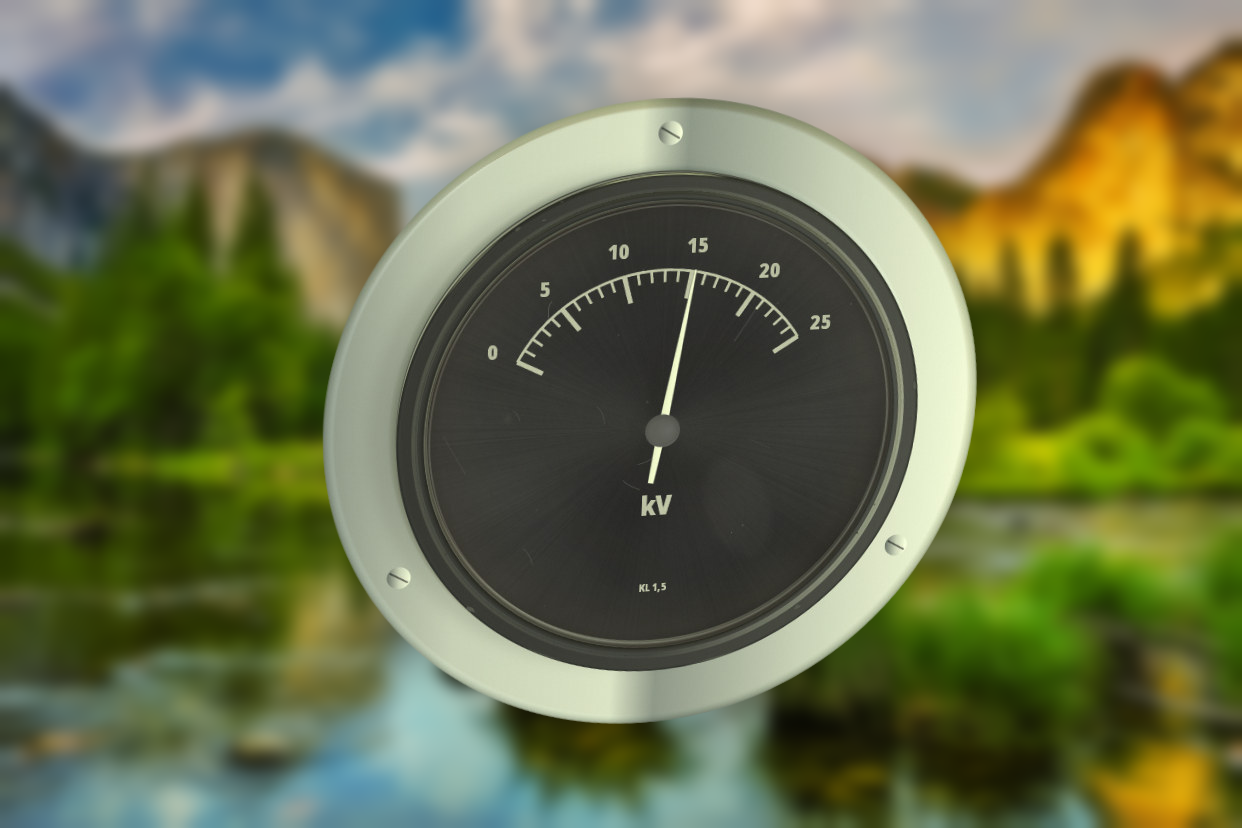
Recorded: 15
